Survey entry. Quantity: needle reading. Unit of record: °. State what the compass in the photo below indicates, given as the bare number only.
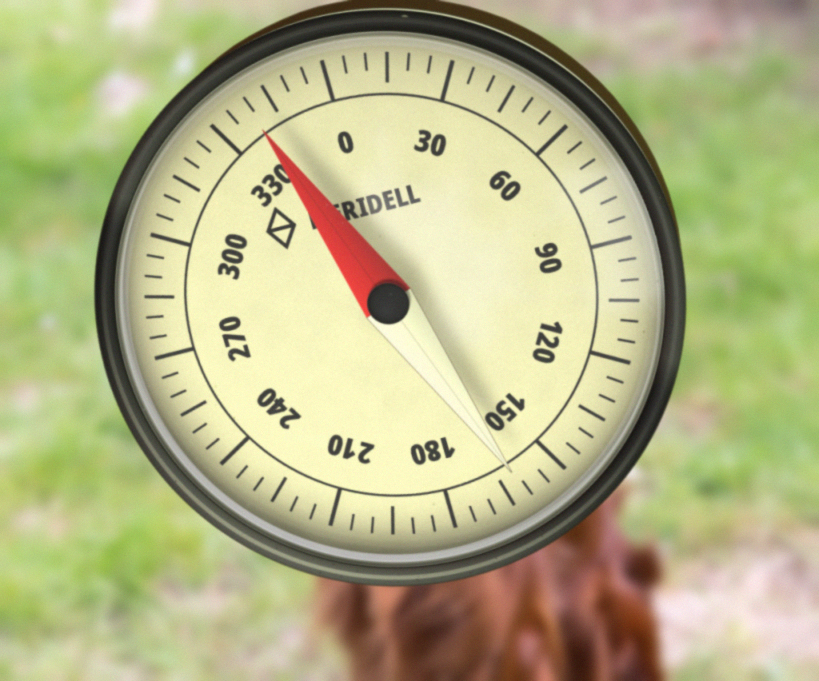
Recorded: 340
